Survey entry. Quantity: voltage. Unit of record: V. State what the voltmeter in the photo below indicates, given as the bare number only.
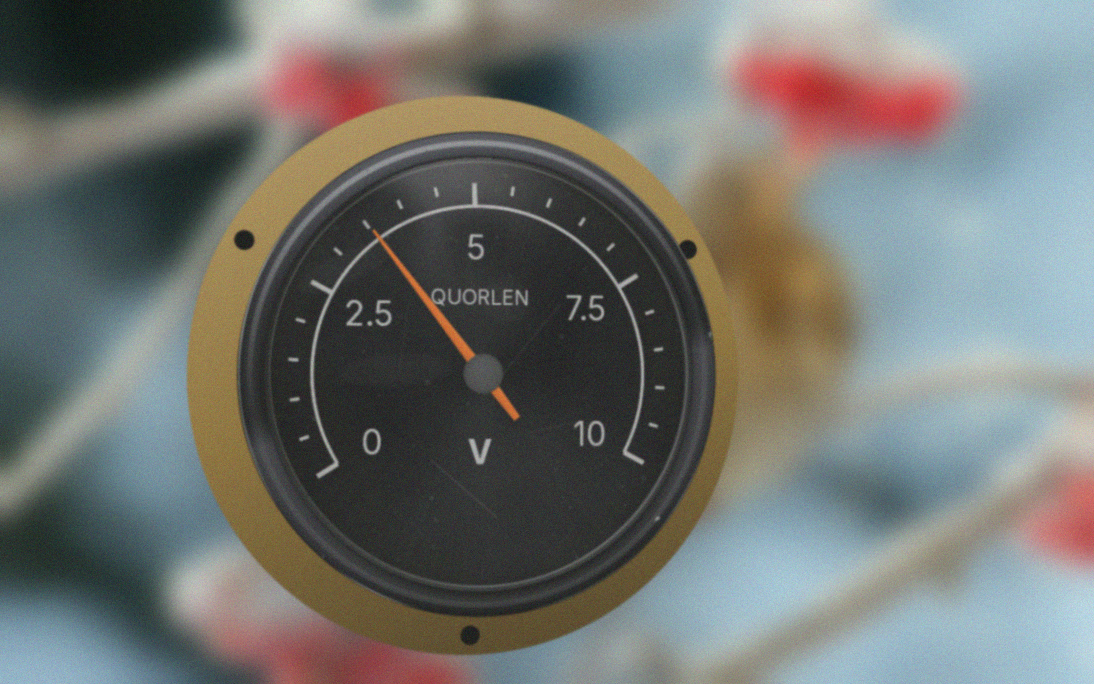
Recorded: 3.5
